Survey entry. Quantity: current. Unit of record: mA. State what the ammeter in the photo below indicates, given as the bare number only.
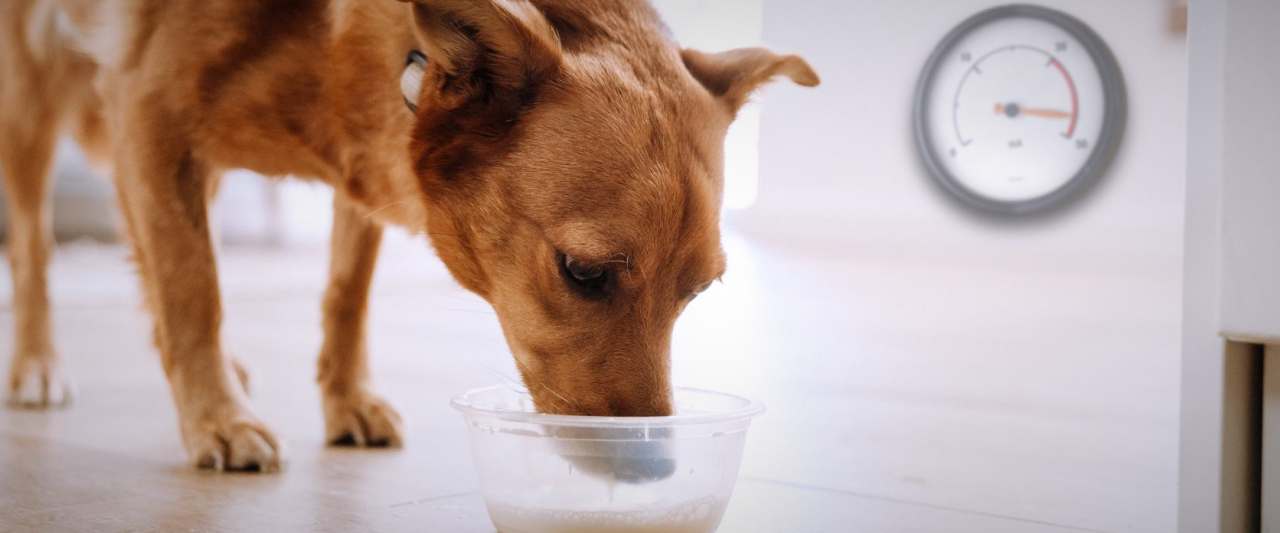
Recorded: 27.5
